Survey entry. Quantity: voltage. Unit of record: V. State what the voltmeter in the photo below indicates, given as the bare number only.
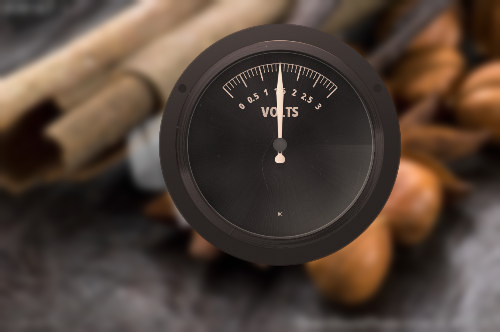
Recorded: 1.5
